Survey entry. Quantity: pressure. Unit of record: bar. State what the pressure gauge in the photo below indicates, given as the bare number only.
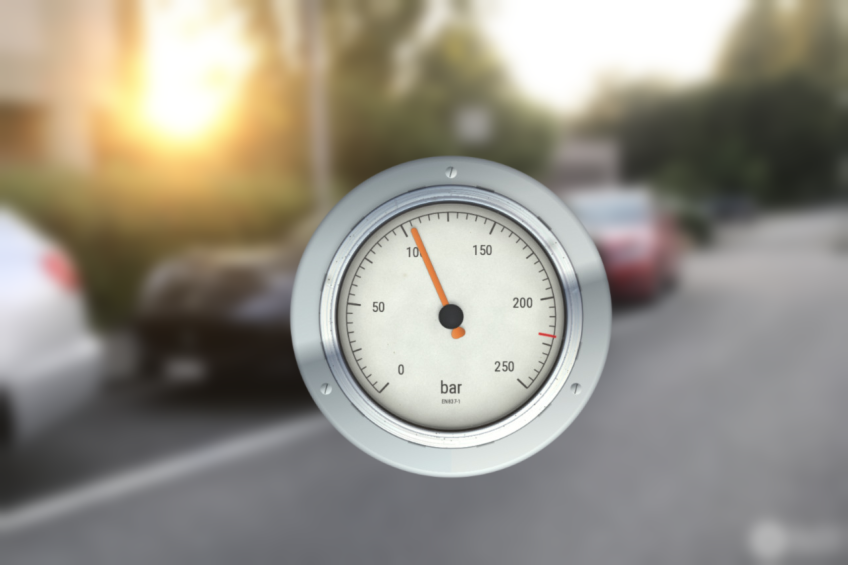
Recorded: 105
